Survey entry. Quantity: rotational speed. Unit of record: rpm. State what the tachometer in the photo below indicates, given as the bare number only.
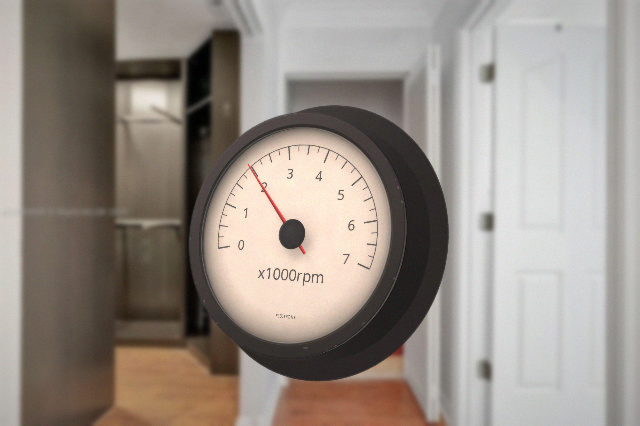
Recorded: 2000
